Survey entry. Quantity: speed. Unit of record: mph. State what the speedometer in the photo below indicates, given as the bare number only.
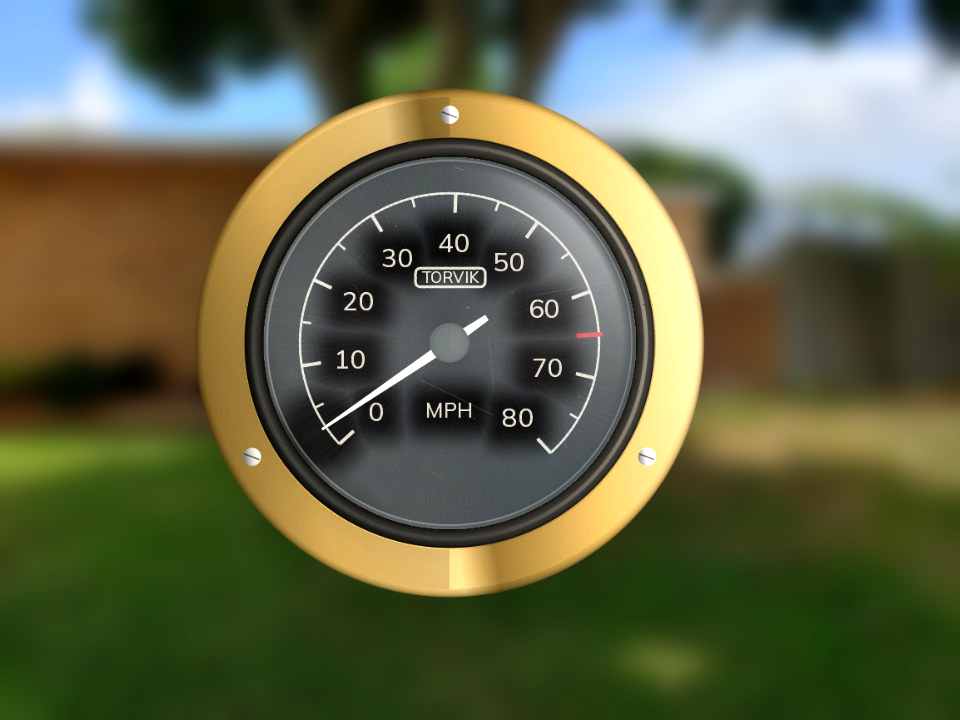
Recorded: 2.5
